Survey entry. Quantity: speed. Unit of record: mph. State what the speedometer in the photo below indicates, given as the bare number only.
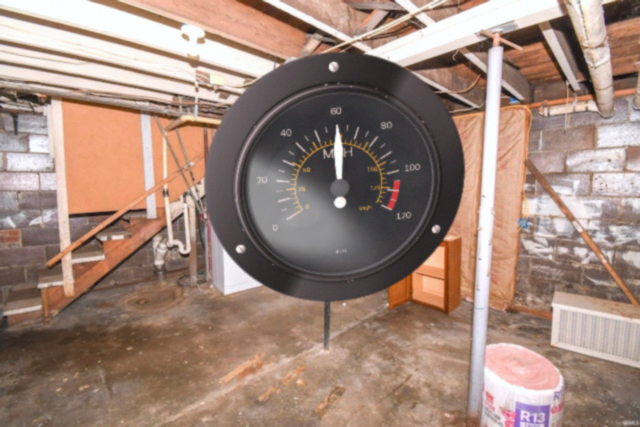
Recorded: 60
